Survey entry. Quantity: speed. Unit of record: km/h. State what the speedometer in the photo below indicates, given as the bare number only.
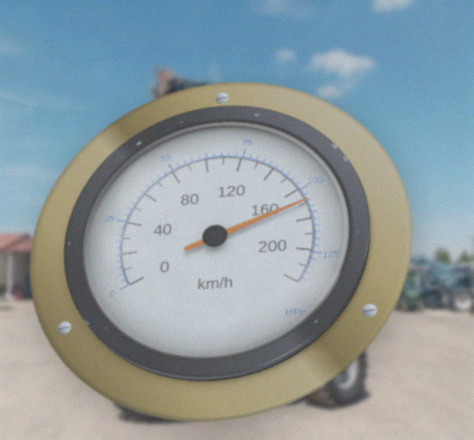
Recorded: 170
